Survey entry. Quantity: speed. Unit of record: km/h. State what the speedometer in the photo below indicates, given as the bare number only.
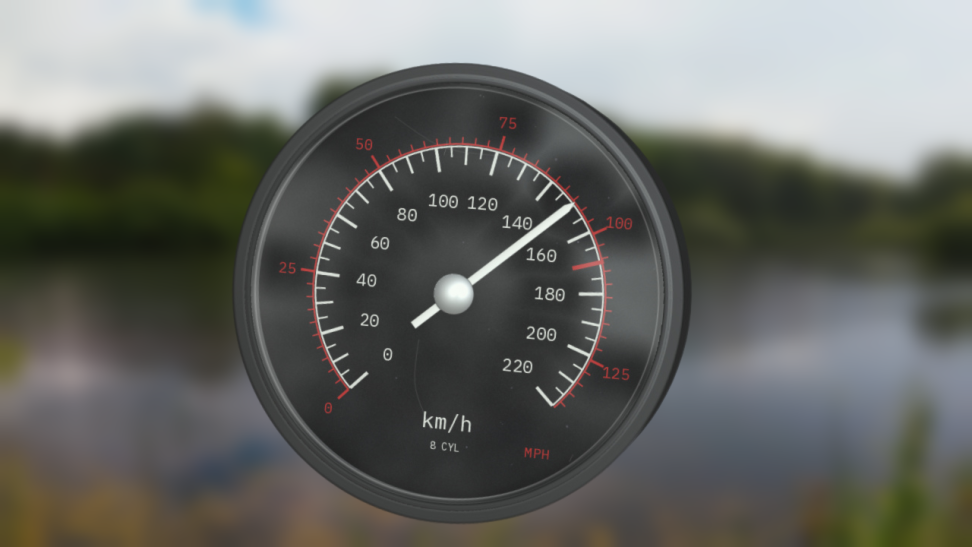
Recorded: 150
